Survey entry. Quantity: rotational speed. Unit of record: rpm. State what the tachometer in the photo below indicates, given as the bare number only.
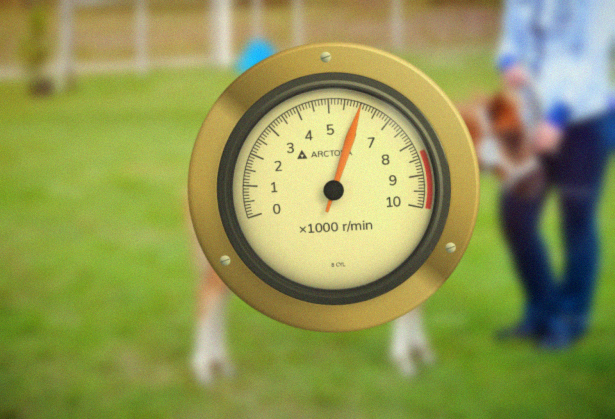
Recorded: 6000
